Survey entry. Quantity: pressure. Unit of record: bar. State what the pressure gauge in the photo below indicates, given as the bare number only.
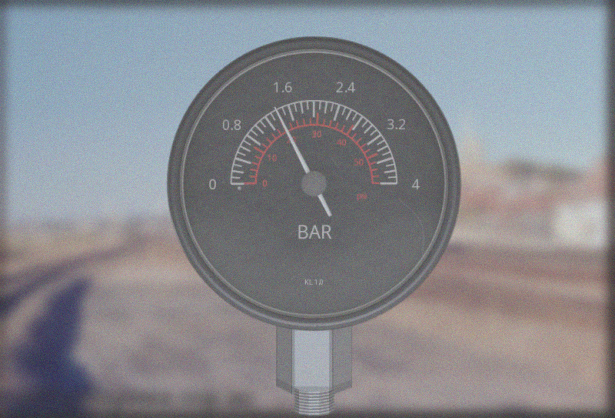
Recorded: 1.4
